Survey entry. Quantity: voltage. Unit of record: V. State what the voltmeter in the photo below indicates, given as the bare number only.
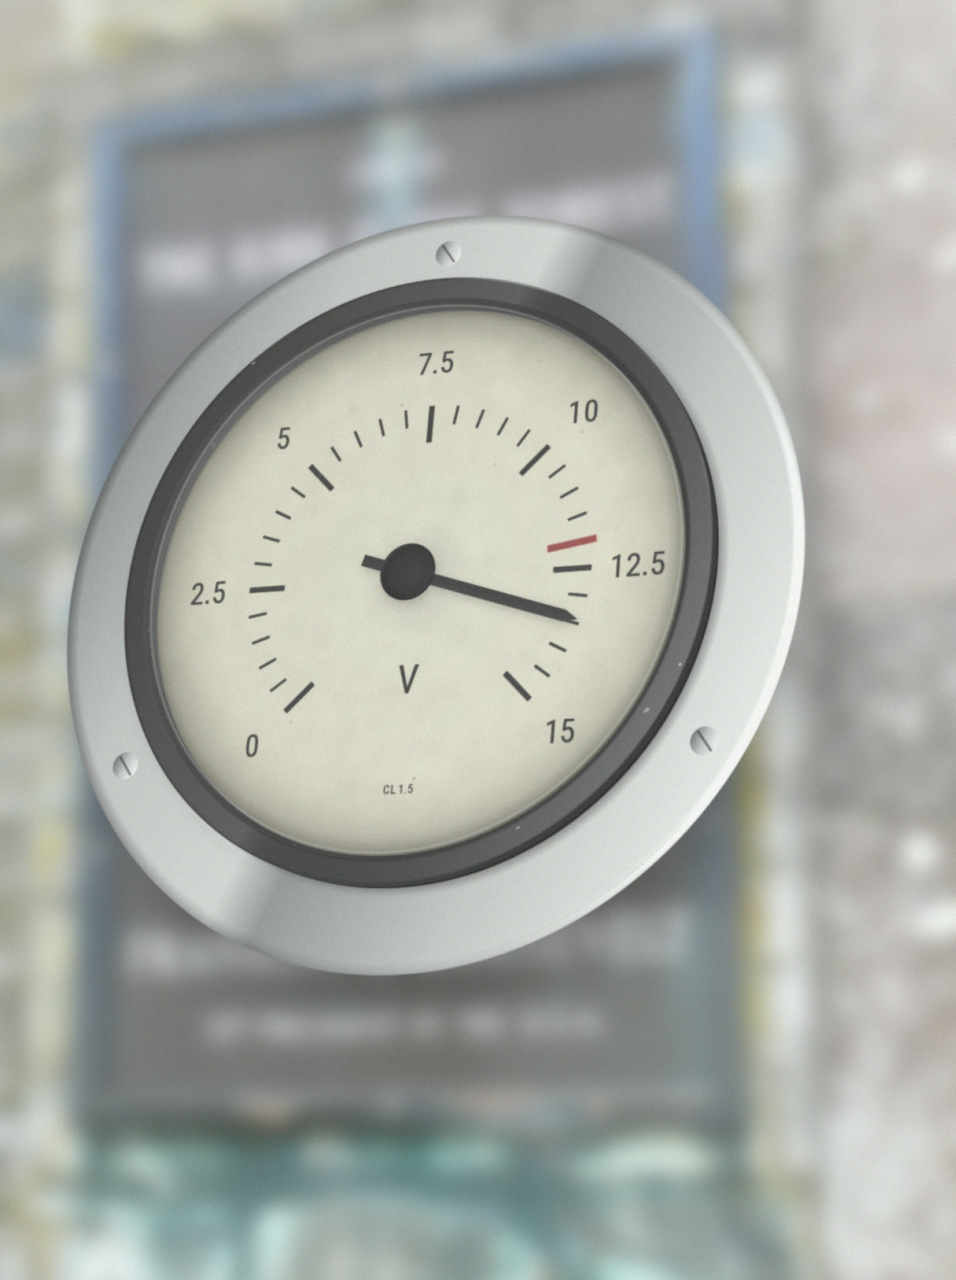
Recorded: 13.5
